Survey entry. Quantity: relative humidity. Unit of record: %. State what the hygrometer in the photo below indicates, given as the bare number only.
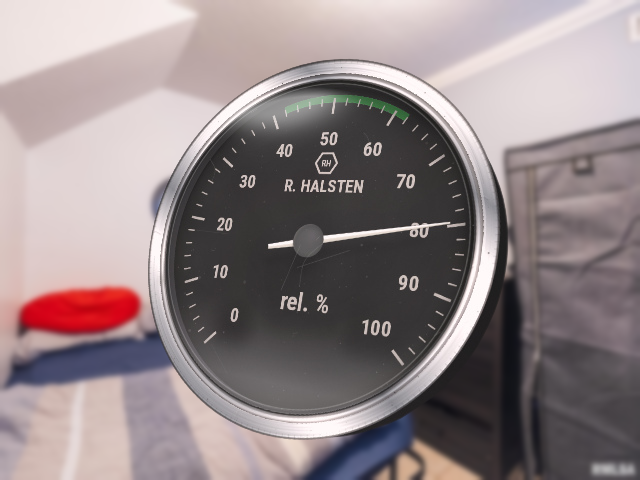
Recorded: 80
